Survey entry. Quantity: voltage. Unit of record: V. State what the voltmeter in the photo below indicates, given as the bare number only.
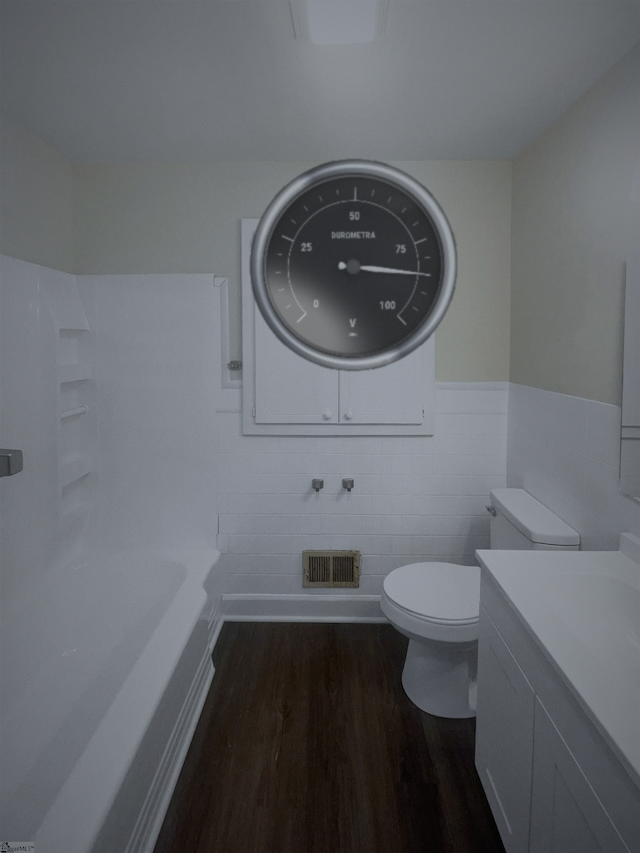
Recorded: 85
